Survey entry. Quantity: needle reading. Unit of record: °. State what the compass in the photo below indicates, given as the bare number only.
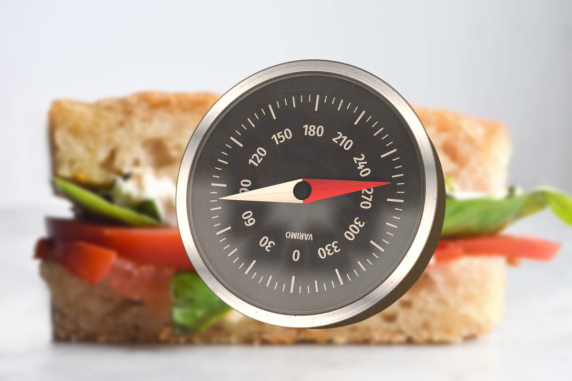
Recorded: 260
